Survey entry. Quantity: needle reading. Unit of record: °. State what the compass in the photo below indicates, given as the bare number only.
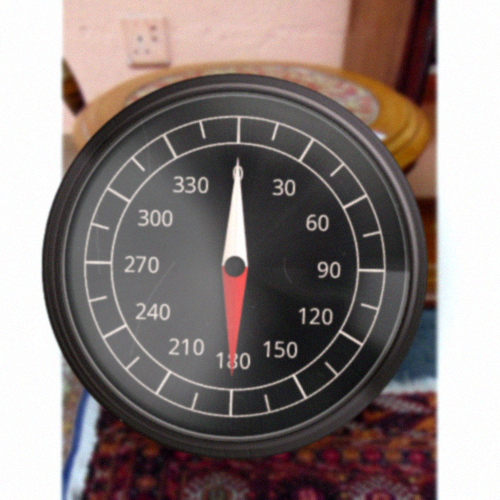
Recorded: 180
